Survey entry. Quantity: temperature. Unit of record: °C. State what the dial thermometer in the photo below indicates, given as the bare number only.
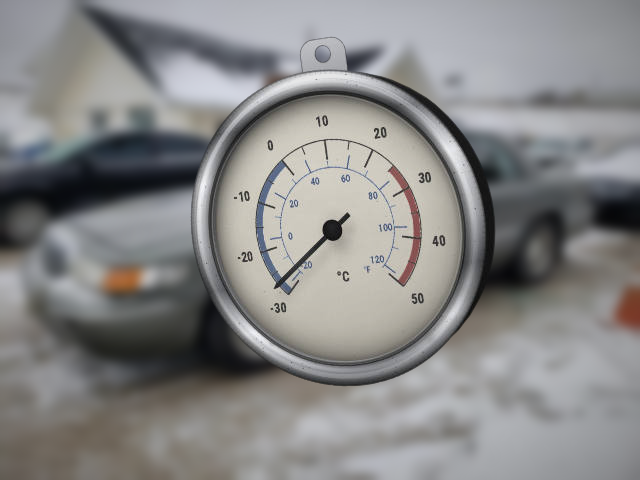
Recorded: -27.5
